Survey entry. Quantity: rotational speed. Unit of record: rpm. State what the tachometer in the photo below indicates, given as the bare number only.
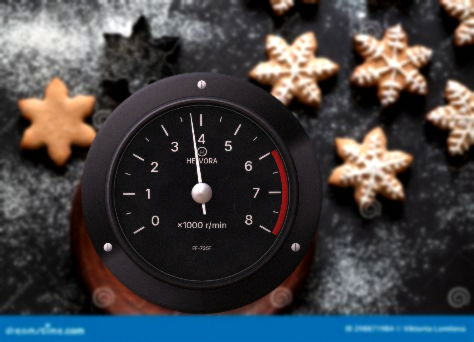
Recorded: 3750
